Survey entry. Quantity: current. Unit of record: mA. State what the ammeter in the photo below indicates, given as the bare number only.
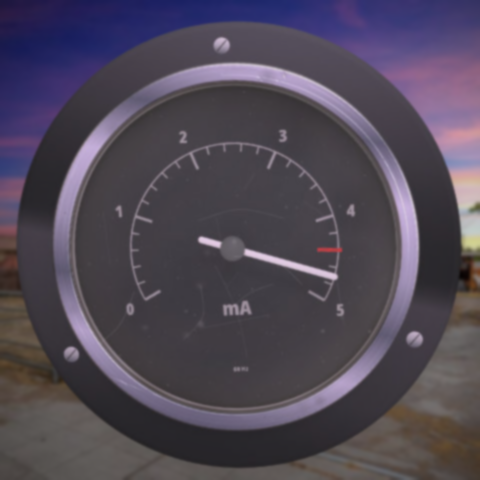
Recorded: 4.7
